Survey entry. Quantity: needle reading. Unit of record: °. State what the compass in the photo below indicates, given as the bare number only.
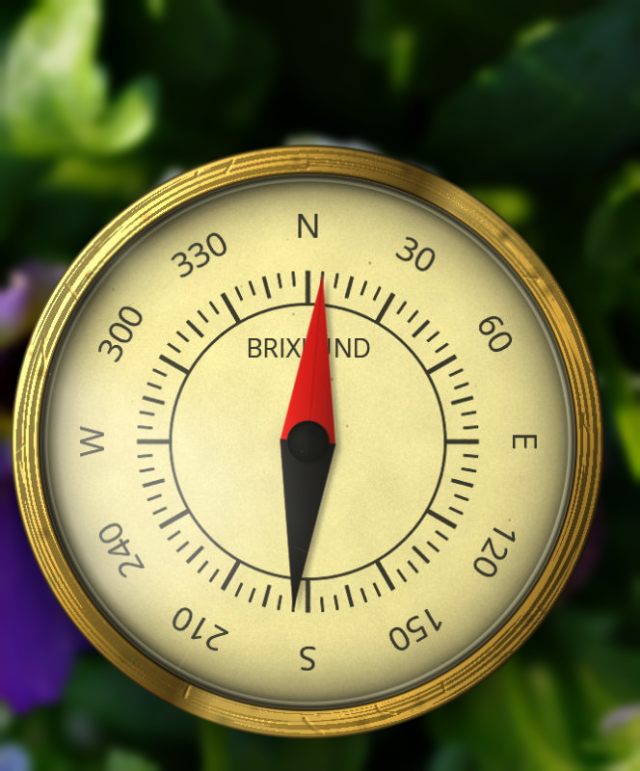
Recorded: 5
